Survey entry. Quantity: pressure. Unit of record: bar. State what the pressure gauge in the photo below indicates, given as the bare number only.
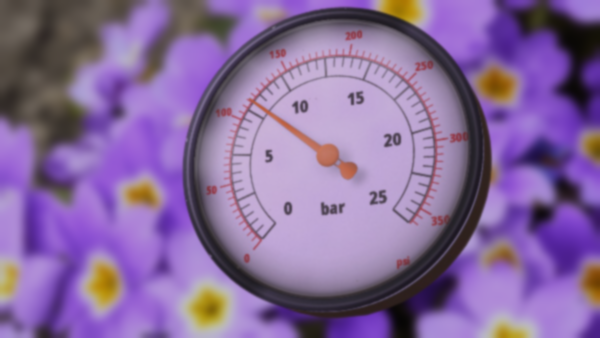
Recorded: 8
